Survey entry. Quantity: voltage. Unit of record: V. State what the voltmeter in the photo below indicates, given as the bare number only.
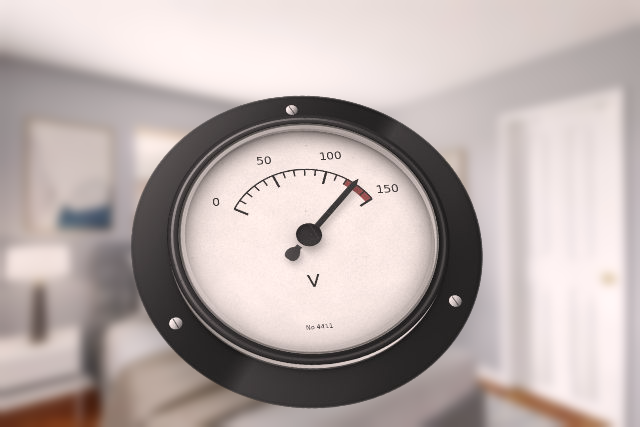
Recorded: 130
